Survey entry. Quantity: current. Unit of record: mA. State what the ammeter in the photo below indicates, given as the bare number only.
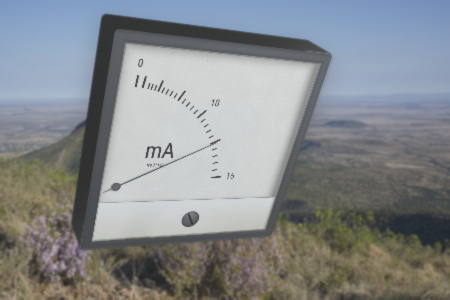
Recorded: 12.5
